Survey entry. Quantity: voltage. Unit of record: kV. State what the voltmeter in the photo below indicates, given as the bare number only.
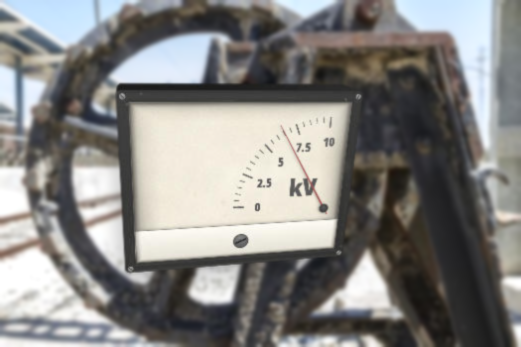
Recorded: 6.5
